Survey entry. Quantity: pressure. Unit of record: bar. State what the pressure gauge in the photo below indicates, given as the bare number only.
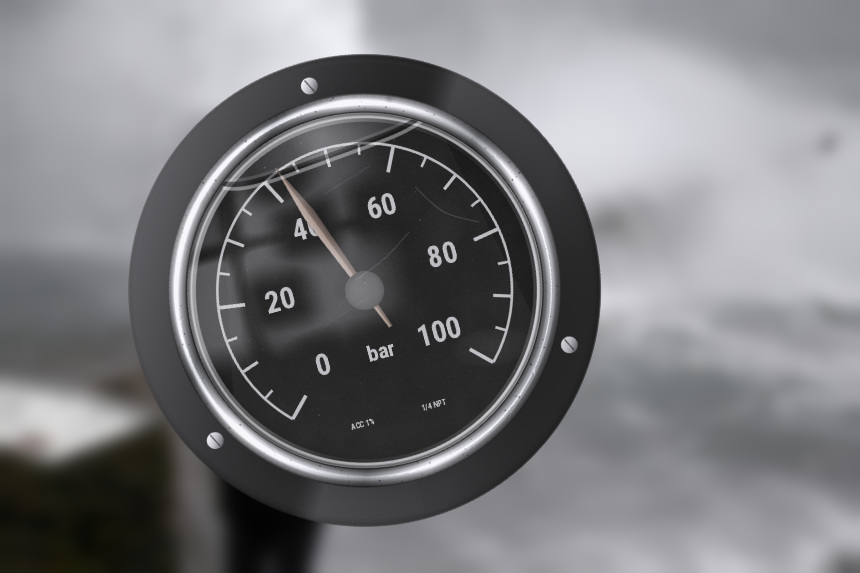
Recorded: 42.5
